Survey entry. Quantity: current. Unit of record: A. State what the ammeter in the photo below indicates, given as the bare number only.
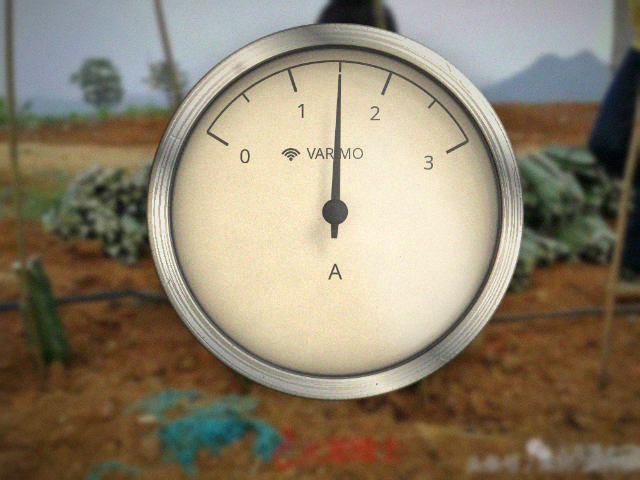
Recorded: 1.5
